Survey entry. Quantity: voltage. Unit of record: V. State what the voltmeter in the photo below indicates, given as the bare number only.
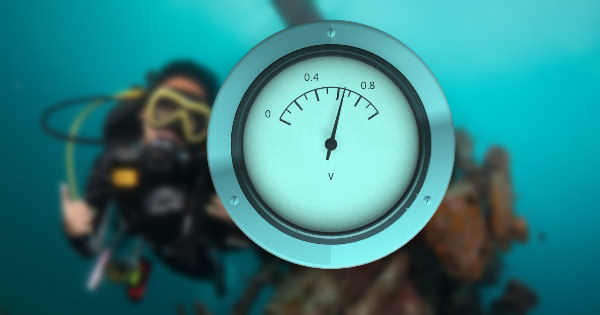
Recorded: 0.65
